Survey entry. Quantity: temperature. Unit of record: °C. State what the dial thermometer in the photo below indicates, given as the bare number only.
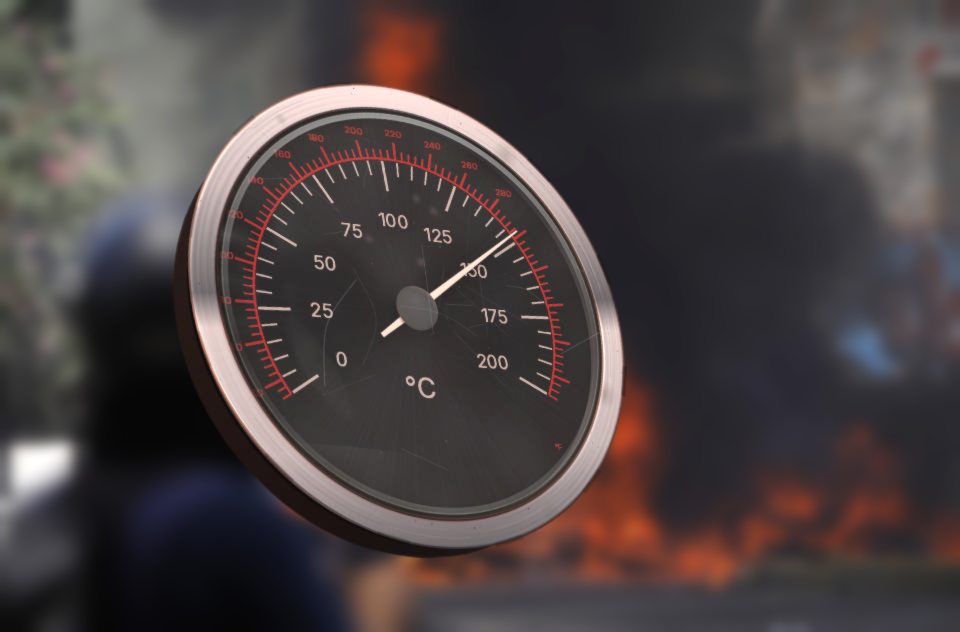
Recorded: 147.5
